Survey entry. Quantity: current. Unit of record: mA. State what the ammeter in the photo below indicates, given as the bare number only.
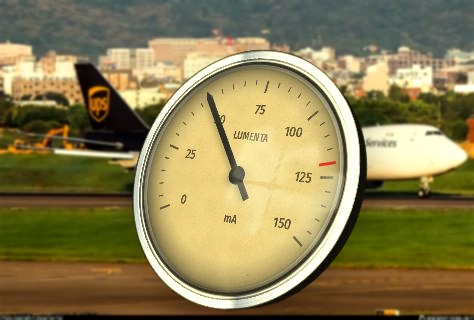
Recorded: 50
